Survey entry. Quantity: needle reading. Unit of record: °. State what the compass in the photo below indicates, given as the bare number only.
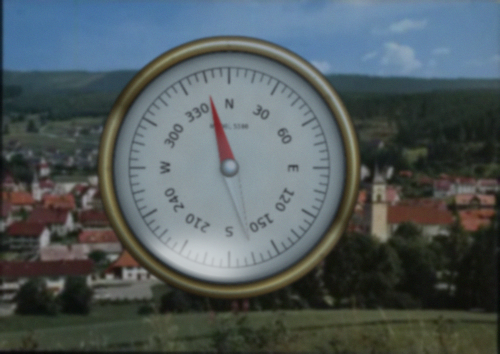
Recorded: 345
